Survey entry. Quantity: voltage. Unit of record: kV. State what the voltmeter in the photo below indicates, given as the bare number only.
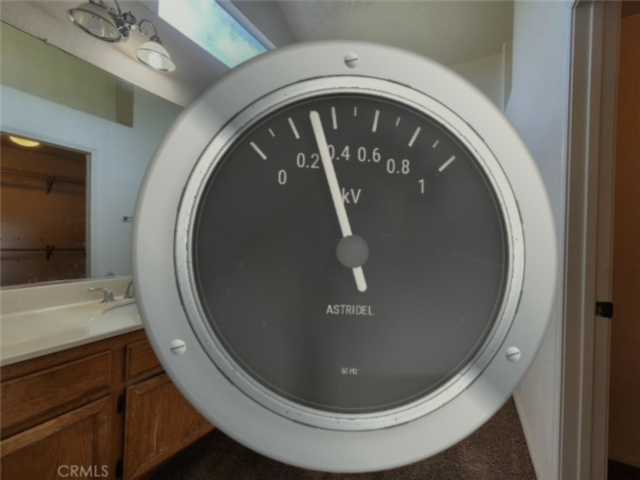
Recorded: 0.3
